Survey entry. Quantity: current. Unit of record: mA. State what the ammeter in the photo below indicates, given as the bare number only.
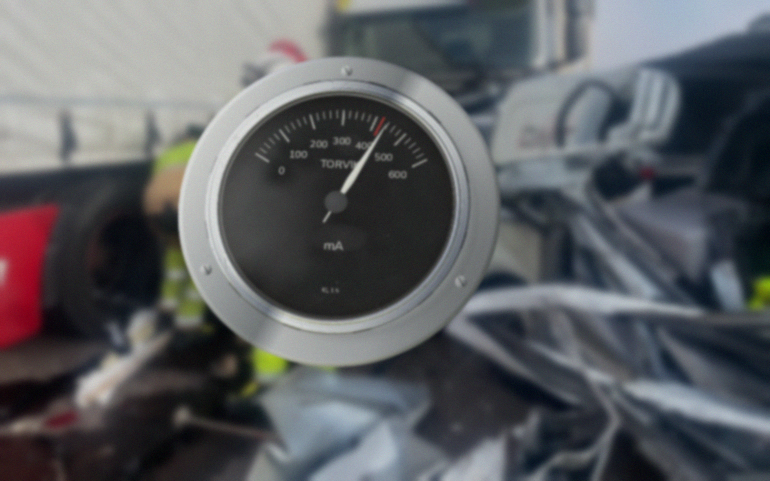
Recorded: 440
